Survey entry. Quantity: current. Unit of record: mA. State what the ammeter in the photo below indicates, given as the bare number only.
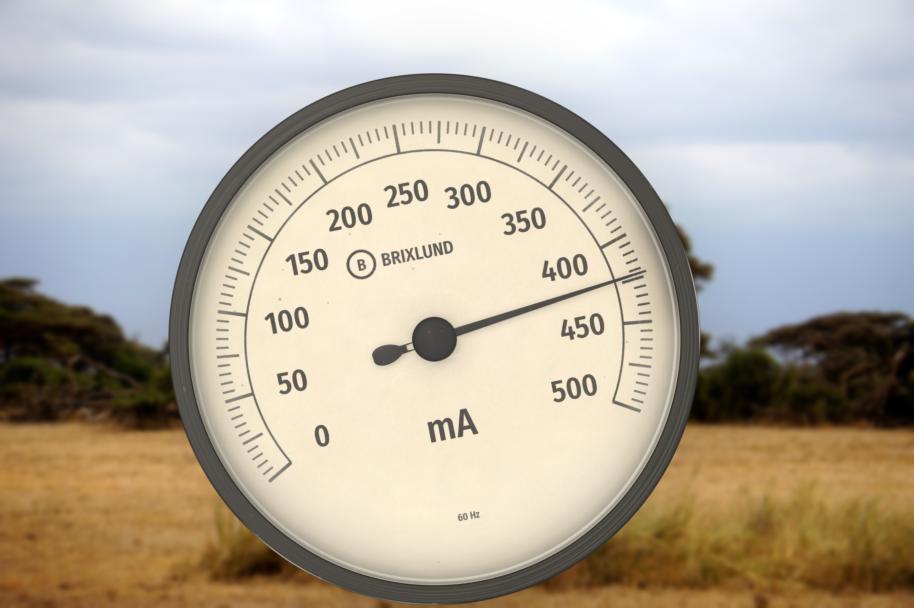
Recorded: 422.5
